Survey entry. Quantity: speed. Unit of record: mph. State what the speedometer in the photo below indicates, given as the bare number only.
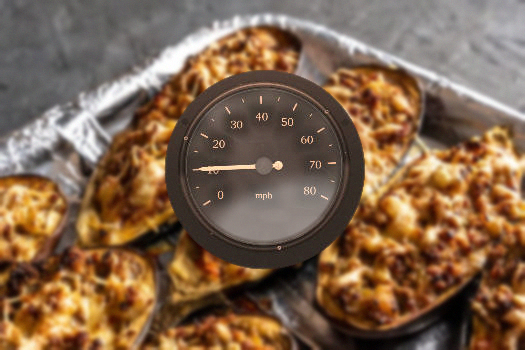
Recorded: 10
